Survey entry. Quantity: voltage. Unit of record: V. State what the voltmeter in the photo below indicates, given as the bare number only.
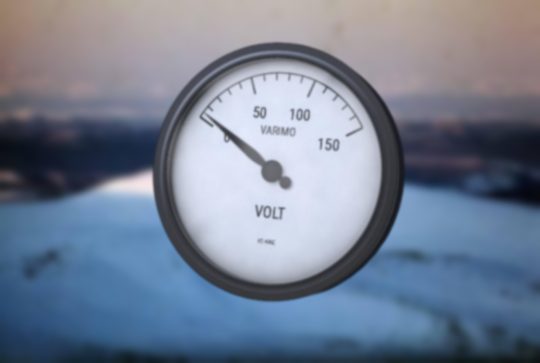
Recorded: 5
